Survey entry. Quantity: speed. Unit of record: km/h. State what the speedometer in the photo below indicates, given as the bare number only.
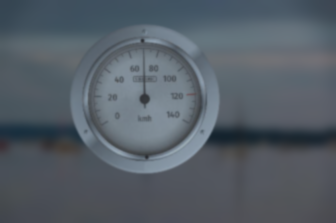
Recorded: 70
